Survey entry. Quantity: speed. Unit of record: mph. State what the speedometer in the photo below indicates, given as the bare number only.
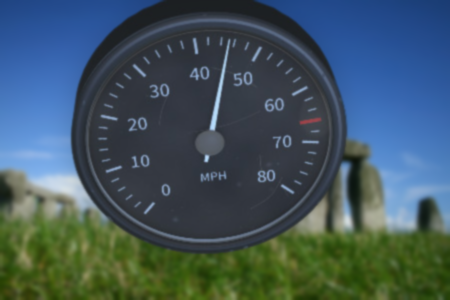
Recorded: 45
